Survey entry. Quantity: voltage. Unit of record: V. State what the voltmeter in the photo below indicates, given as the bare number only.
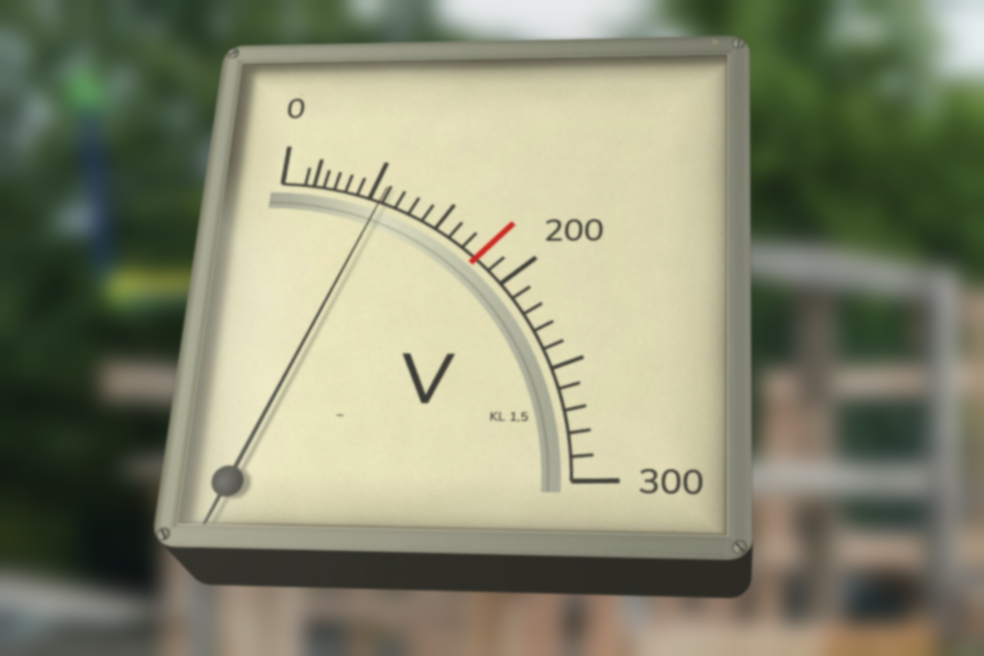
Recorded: 110
